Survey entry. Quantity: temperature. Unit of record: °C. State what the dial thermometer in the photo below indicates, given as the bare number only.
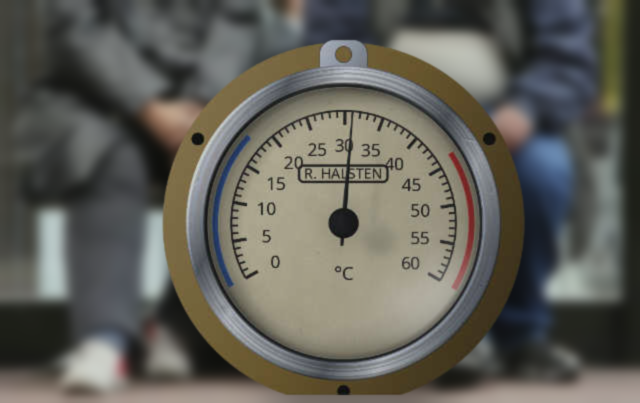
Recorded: 31
